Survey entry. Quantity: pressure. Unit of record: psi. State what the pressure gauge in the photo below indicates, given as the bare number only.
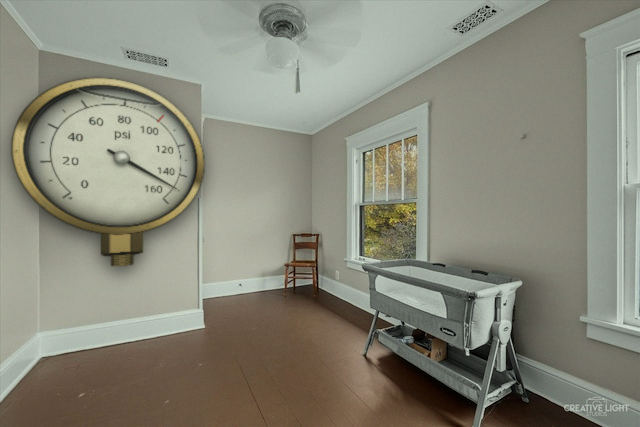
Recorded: 150
